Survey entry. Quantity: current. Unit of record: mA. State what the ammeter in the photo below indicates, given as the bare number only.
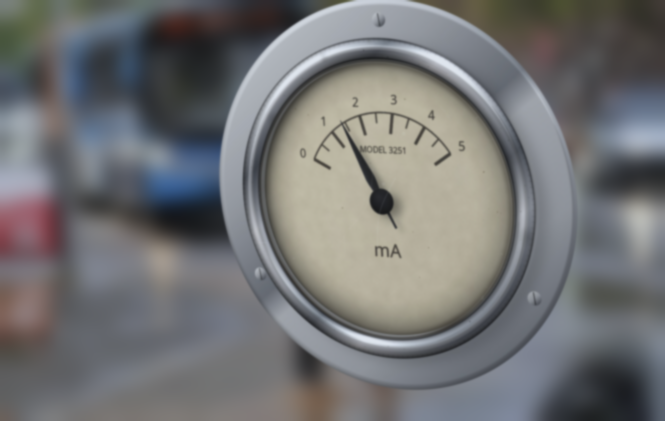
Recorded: 1.5
